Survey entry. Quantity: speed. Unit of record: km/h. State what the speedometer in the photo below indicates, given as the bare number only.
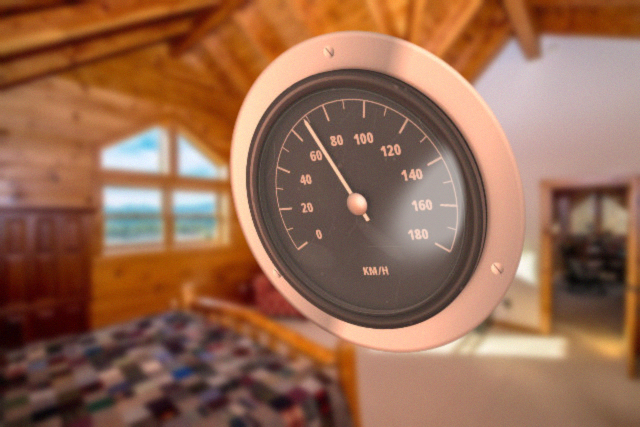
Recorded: 70
